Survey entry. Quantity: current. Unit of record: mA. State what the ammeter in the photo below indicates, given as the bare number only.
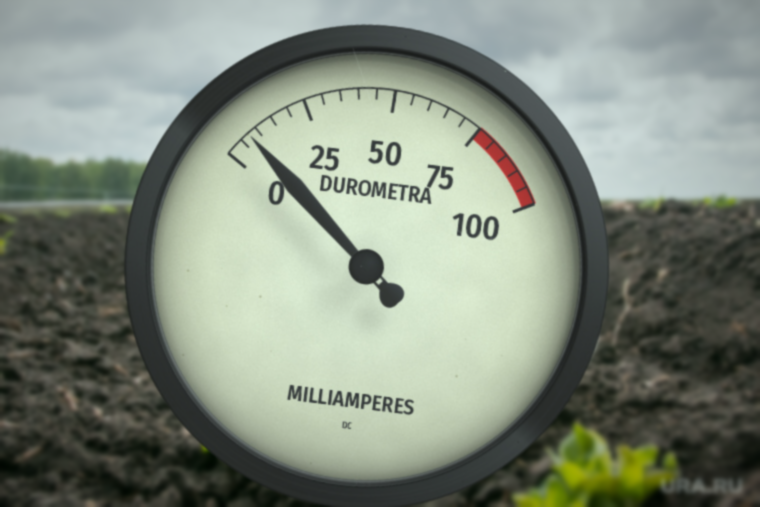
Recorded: 7.5
